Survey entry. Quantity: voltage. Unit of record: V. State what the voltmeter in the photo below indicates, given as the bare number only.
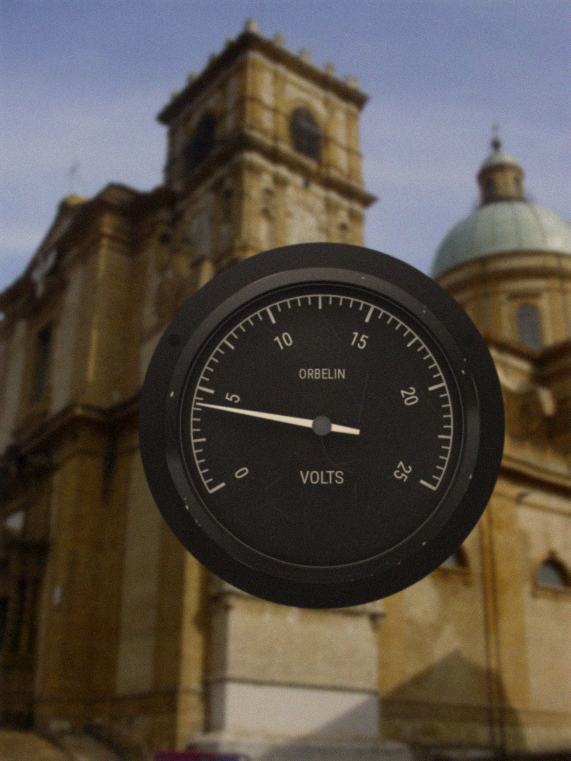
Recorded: 4.25
